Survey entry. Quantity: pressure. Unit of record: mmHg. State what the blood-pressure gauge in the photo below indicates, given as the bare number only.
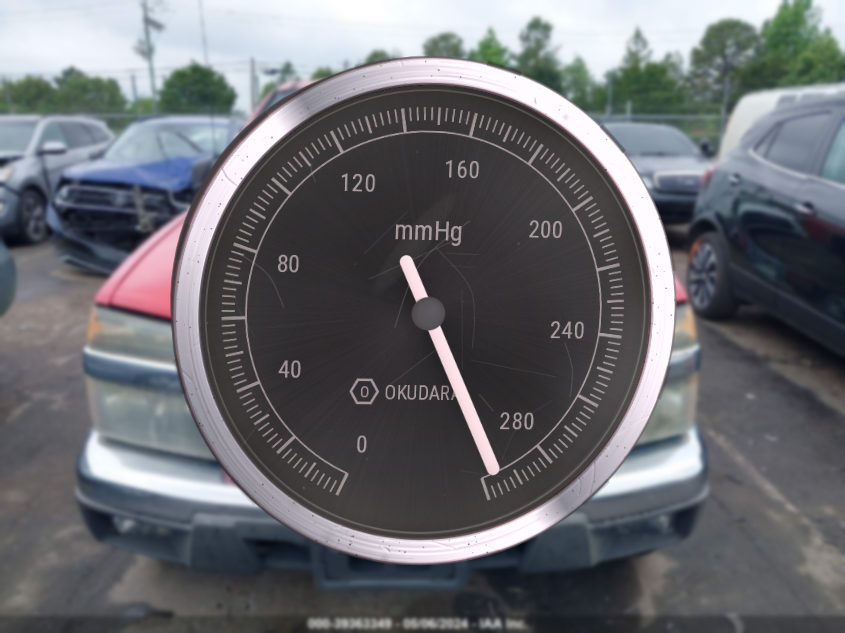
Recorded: 296
